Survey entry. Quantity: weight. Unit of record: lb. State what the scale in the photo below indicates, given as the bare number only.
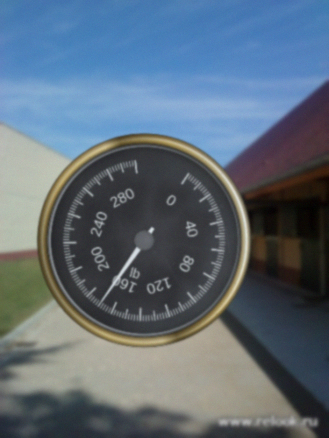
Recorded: 170
